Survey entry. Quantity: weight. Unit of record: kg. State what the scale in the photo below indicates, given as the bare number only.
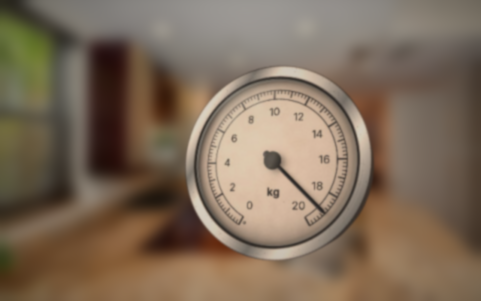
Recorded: 19
